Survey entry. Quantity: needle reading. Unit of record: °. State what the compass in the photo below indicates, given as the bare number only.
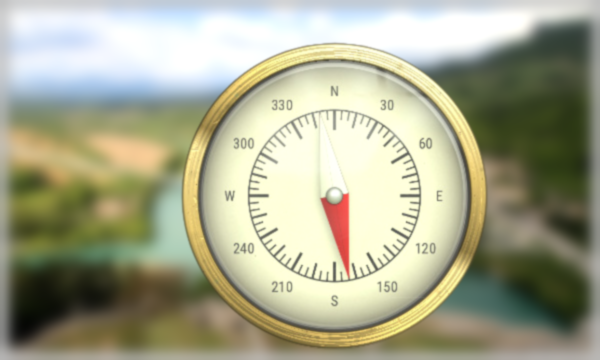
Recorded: 170
